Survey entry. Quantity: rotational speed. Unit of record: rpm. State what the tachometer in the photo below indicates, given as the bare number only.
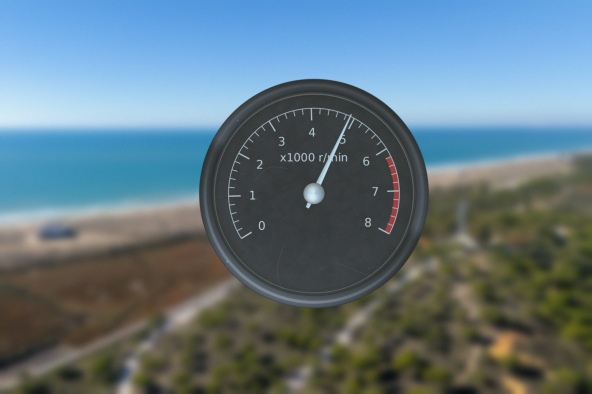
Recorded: 4900
